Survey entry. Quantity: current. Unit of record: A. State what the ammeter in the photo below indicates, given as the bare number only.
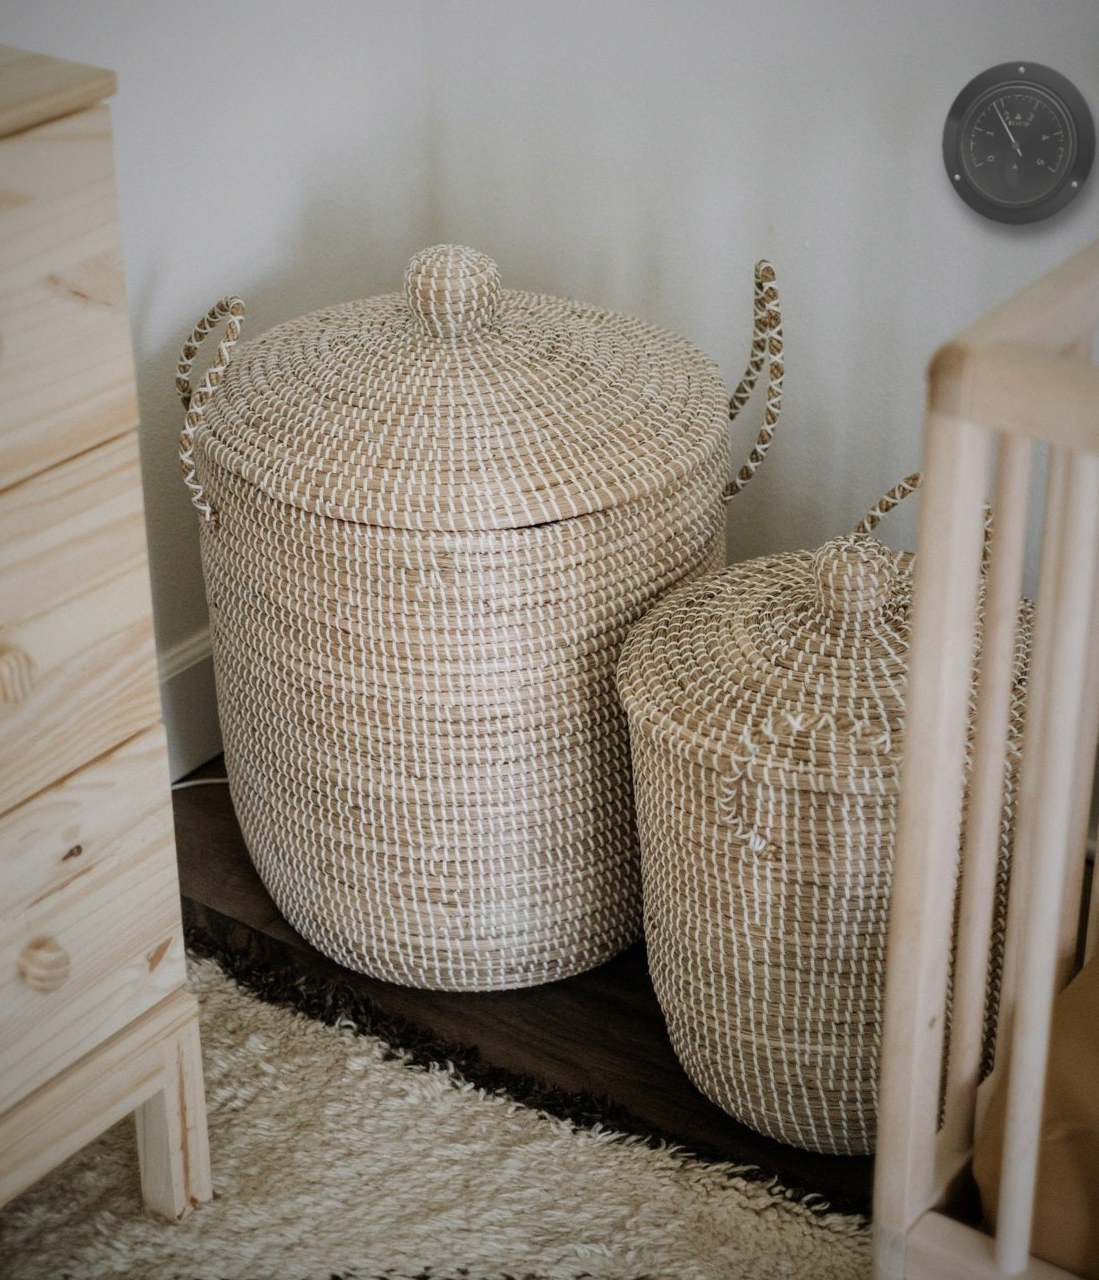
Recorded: 1.8
